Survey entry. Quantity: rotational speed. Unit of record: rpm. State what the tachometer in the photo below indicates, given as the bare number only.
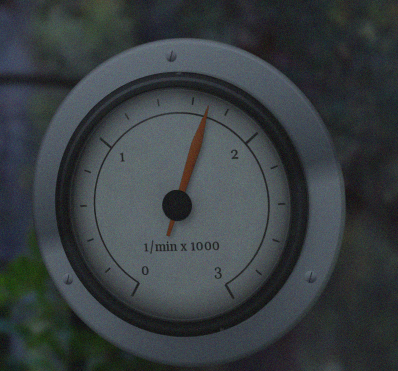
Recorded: 1700
